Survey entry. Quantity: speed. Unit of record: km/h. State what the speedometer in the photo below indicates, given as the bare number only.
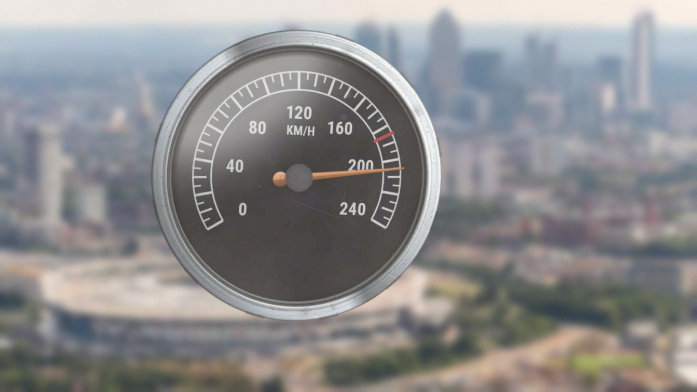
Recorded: 205
